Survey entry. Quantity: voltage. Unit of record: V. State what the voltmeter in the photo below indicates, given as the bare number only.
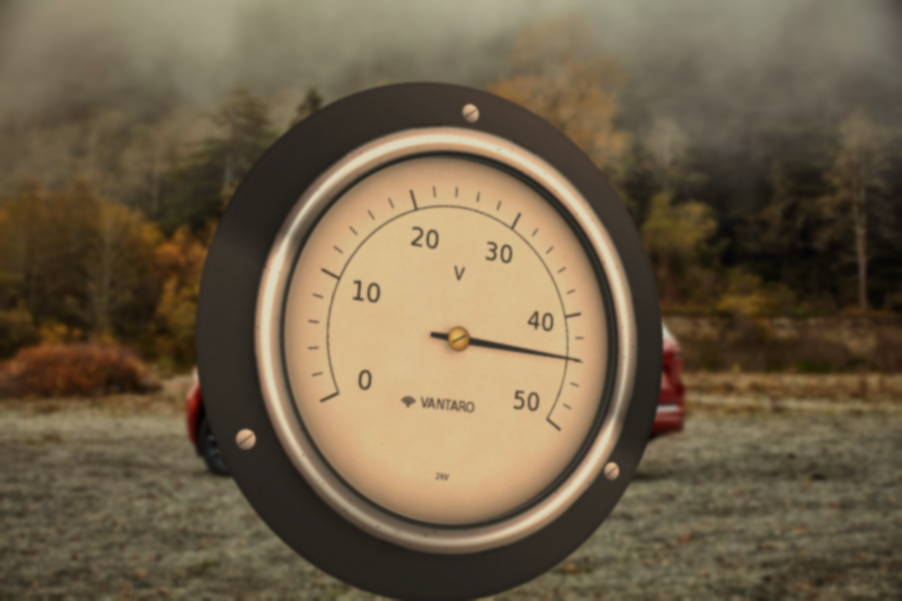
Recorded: 44
